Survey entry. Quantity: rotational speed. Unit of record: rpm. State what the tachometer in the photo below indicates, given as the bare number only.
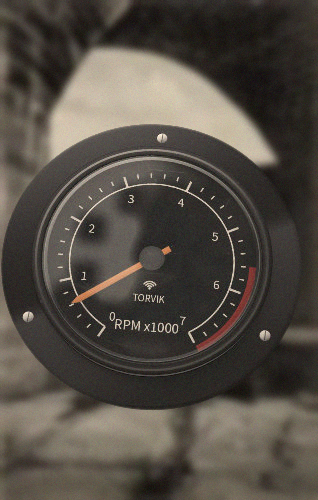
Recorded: 600
